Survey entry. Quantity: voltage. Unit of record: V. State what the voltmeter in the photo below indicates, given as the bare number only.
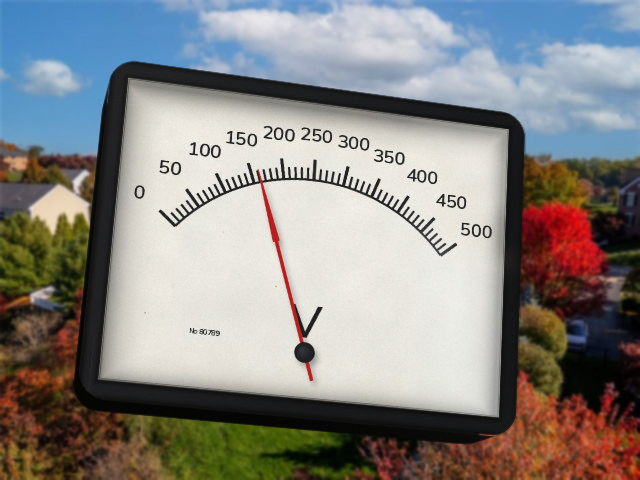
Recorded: 160
